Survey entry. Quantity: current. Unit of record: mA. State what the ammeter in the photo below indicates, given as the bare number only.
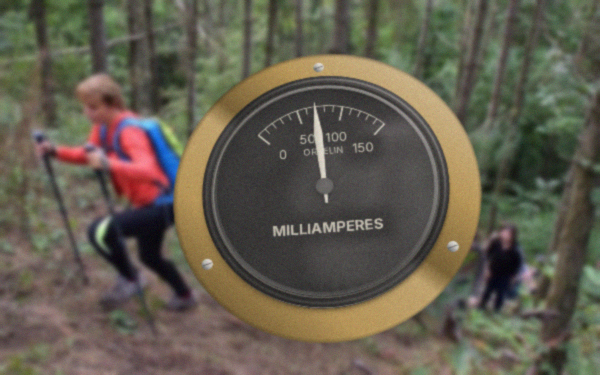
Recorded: 70
